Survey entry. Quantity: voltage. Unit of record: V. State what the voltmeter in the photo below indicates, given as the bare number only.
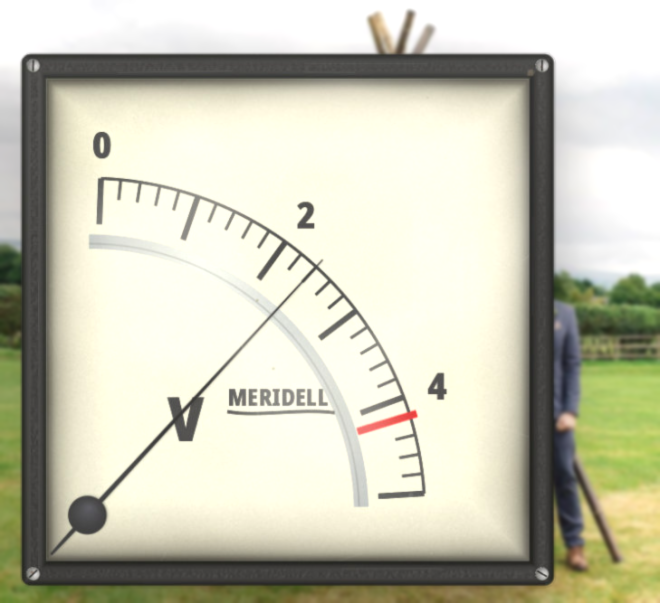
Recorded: 2.4
